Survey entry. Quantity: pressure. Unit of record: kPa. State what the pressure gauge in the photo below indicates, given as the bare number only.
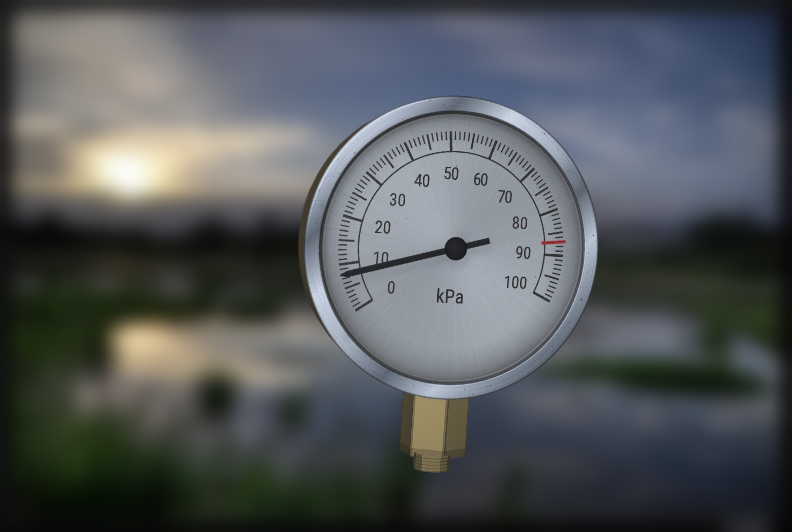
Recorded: 8
